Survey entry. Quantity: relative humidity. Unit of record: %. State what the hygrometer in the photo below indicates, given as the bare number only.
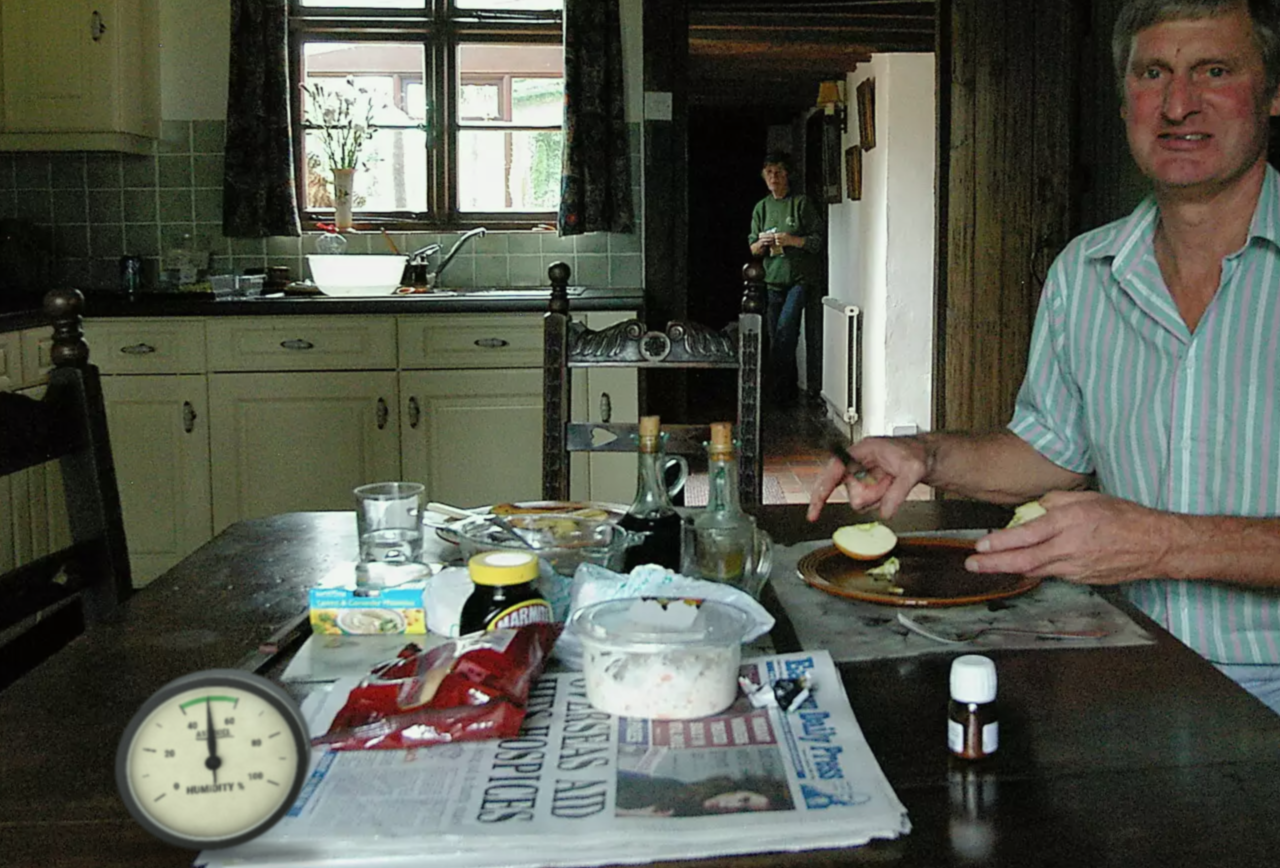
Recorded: 50
